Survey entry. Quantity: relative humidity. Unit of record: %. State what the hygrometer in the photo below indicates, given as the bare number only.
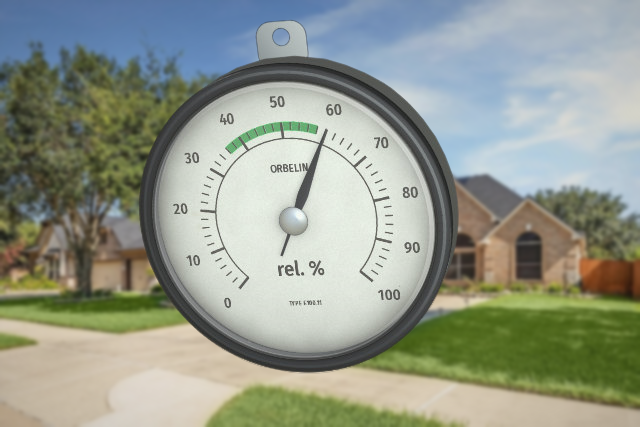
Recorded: 60
